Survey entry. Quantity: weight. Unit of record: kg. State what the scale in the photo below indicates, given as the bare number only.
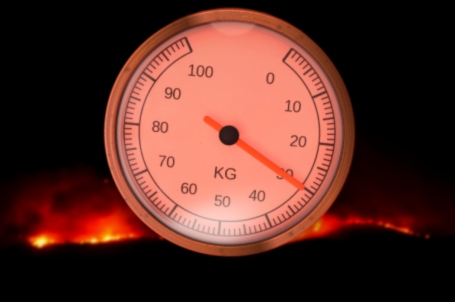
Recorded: 30
